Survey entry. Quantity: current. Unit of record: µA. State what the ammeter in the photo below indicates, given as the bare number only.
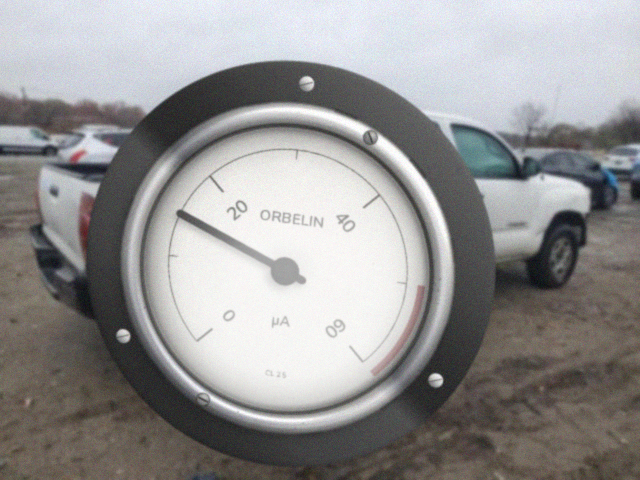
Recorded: 15
